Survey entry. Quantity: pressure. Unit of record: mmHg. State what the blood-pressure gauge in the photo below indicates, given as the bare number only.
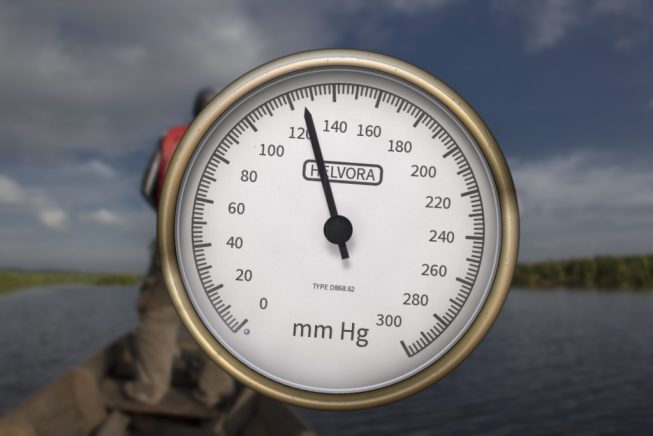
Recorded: 126
